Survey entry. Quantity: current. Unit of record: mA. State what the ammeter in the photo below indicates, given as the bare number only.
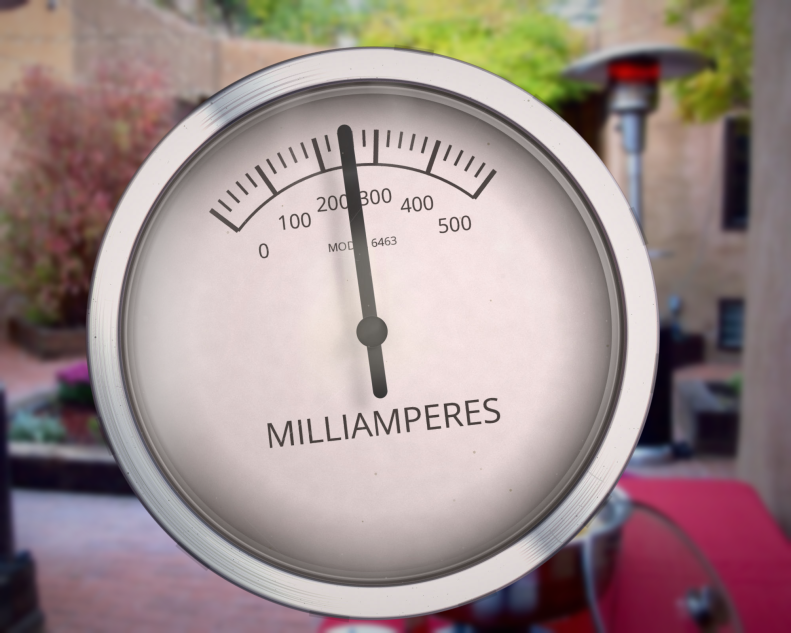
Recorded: 250
